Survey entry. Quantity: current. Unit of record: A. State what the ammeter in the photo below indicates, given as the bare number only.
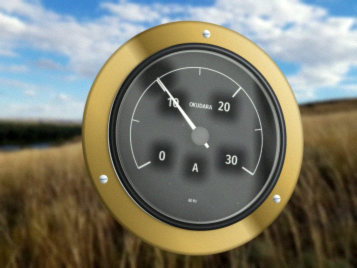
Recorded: 10
